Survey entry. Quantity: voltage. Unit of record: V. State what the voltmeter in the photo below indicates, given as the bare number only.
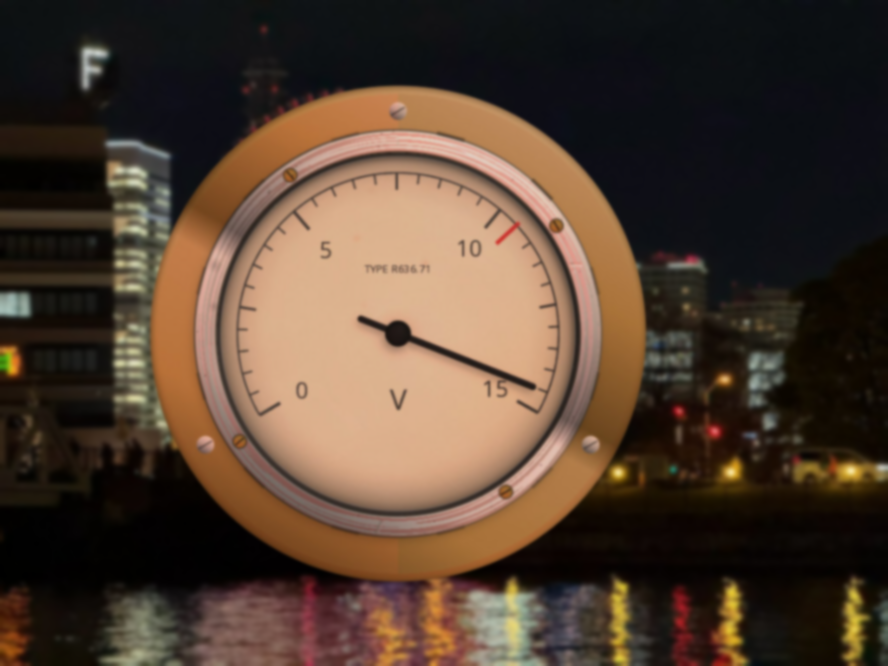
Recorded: 14.5
